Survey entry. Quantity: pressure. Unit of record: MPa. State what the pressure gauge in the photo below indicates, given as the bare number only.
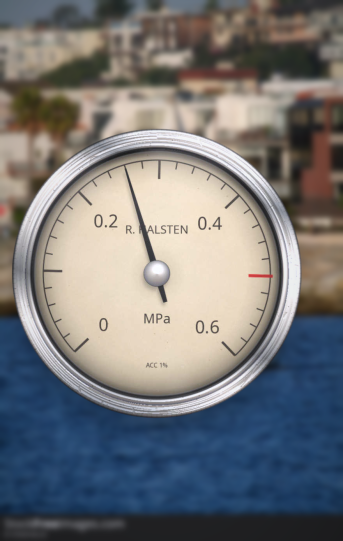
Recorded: 0.26
